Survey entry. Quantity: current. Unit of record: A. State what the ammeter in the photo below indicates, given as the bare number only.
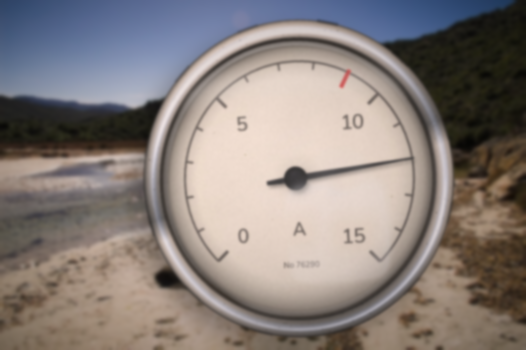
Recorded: 12
